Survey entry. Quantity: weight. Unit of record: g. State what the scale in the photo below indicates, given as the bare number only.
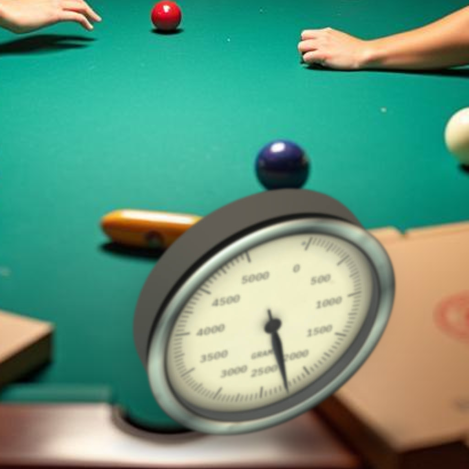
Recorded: 2250
